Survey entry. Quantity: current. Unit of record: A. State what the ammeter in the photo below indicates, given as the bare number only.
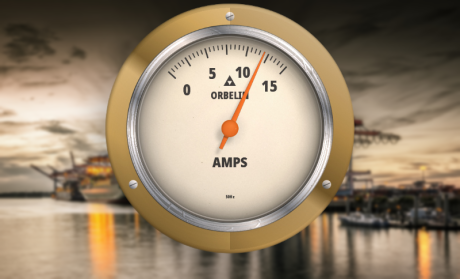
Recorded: 12
